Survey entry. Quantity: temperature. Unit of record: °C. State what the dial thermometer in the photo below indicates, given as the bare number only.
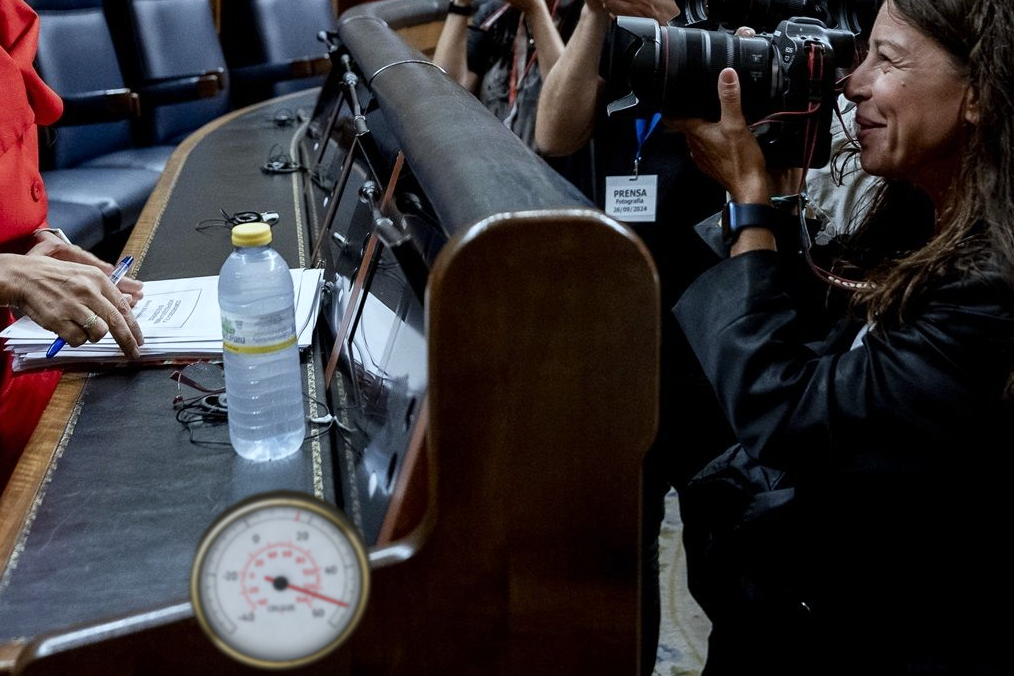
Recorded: 52
